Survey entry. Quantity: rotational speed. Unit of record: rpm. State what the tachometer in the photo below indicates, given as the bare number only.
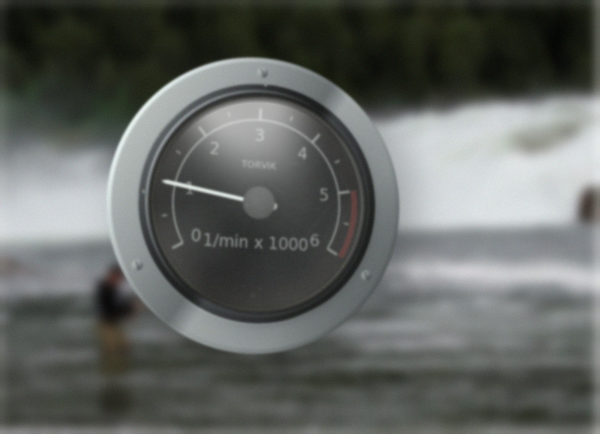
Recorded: 1000
